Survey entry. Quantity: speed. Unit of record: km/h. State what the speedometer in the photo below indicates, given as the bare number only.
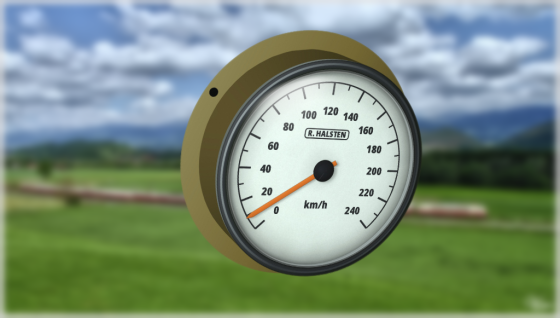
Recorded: 10
